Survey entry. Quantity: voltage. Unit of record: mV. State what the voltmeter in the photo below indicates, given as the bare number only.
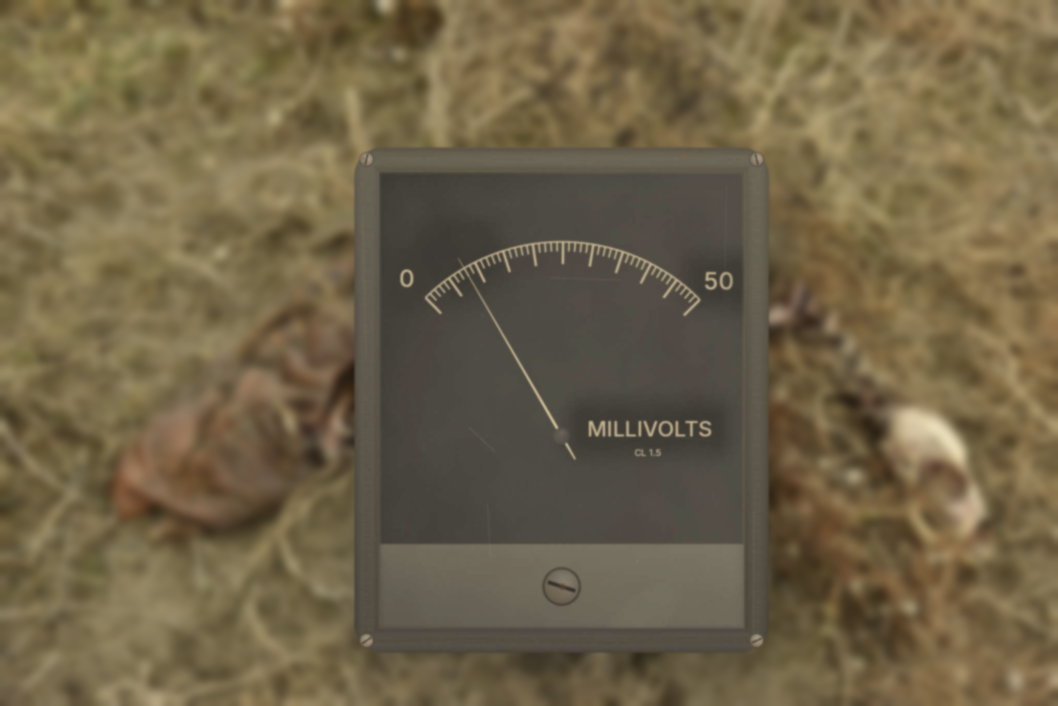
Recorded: 8
